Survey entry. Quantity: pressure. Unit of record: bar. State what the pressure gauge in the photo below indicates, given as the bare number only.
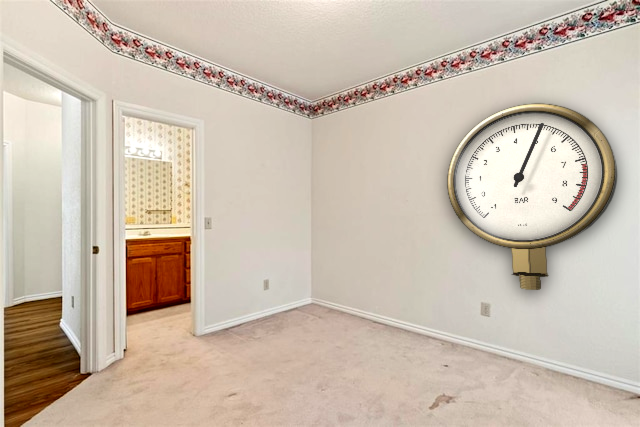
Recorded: 5
